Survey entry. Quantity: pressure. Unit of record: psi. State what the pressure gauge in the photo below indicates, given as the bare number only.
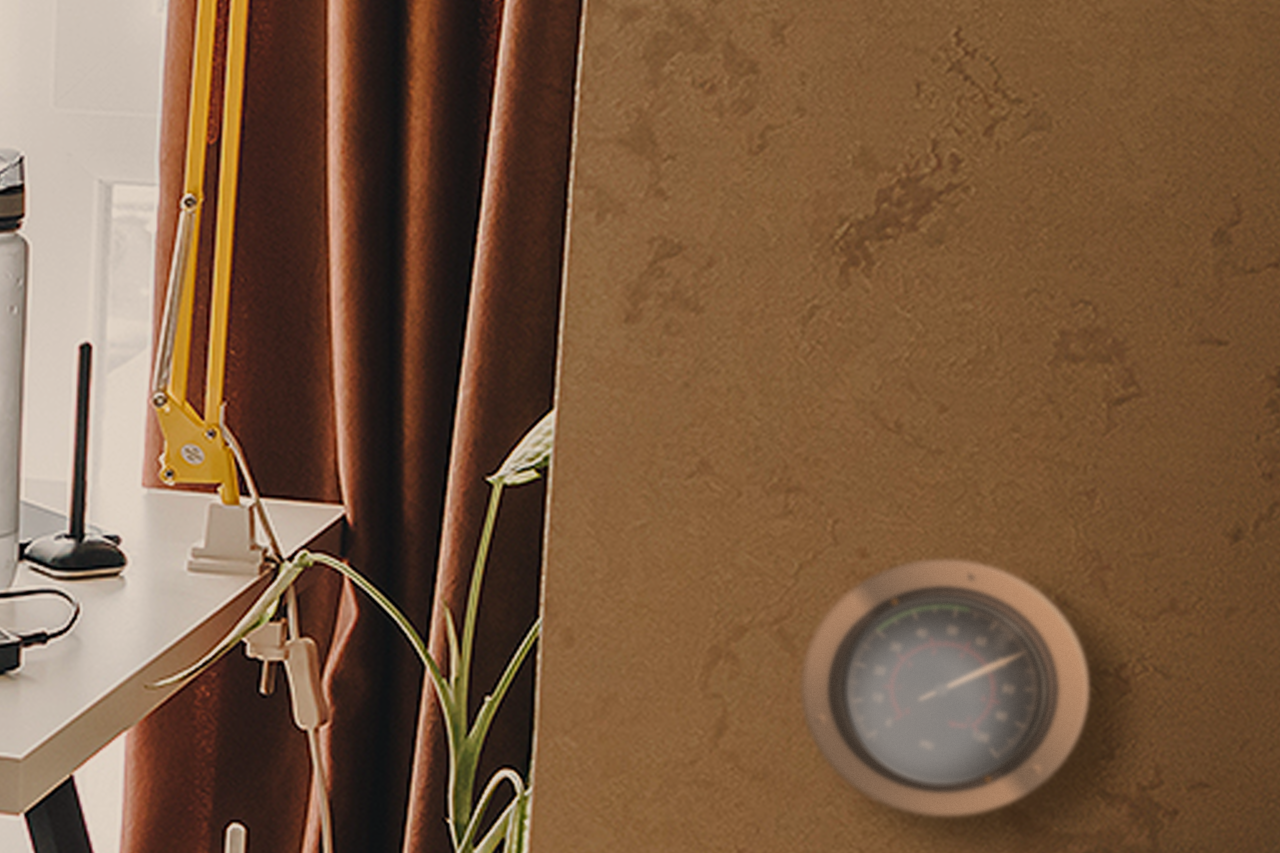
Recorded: 70
